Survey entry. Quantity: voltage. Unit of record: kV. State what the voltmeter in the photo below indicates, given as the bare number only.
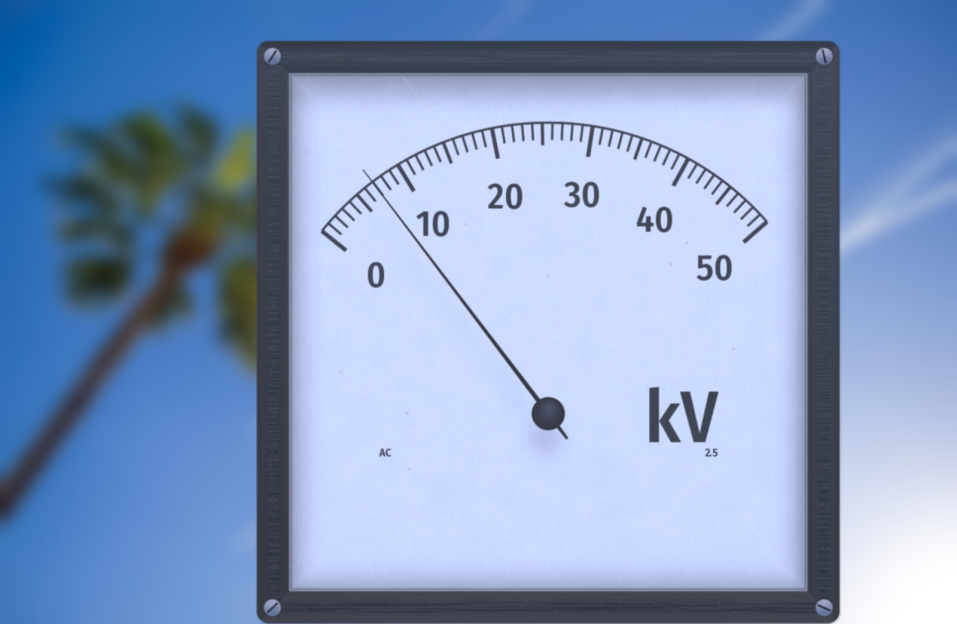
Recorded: 7
